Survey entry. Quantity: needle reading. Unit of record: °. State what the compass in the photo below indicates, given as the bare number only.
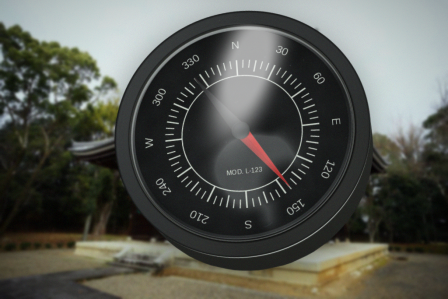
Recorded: 145
